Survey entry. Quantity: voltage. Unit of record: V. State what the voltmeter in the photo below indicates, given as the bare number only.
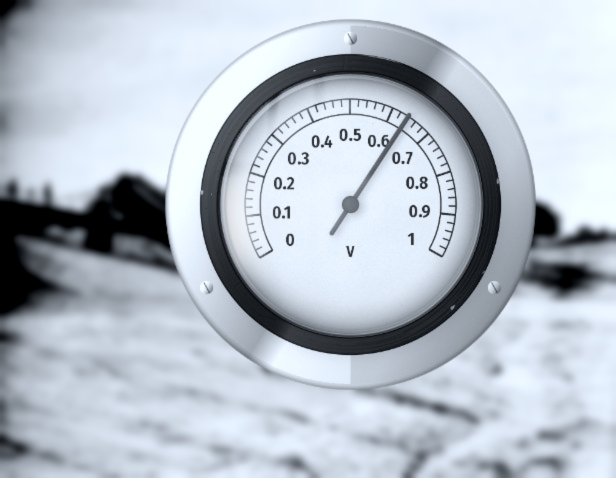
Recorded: 0.64
